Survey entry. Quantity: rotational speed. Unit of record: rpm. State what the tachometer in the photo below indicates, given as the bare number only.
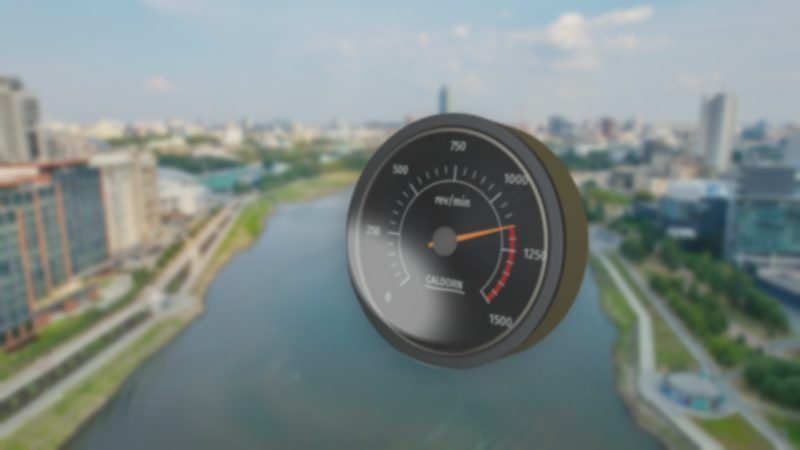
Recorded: 1150
